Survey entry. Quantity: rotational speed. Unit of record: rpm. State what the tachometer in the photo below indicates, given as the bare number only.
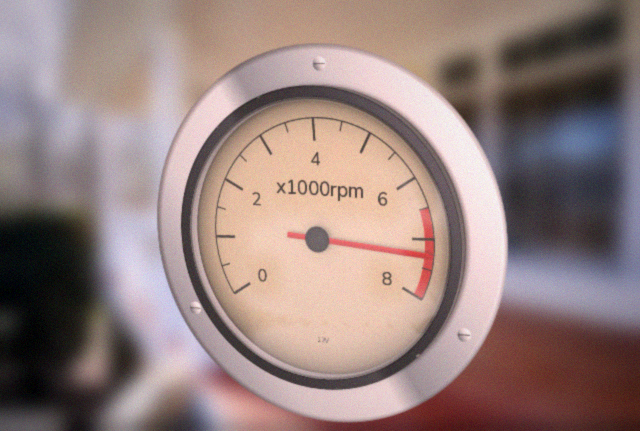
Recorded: 7250
